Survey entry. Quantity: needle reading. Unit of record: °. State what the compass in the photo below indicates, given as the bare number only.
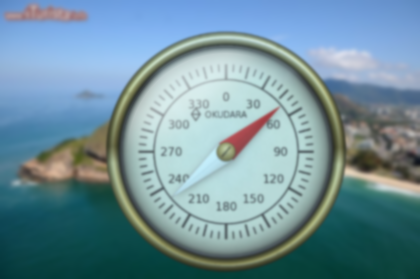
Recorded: 50
